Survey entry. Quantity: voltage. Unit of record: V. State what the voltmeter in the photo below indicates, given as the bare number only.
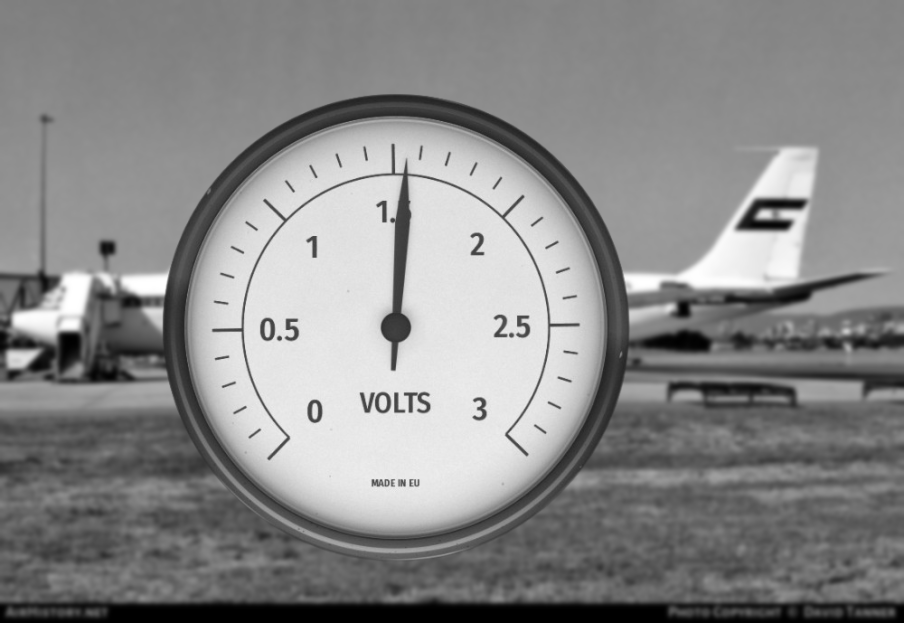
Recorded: 1.55
